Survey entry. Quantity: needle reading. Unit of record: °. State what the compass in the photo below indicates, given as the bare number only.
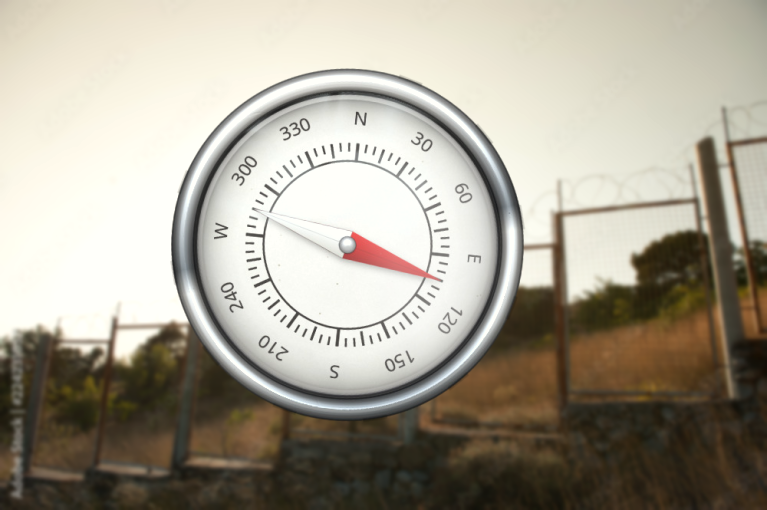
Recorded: 105
